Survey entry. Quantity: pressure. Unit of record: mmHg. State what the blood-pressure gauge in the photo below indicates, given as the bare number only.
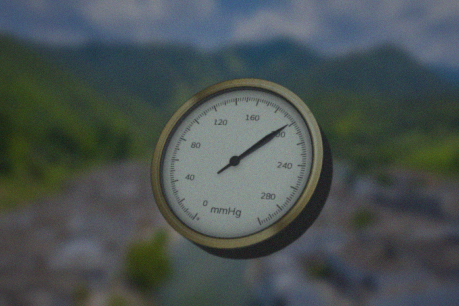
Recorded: 200
